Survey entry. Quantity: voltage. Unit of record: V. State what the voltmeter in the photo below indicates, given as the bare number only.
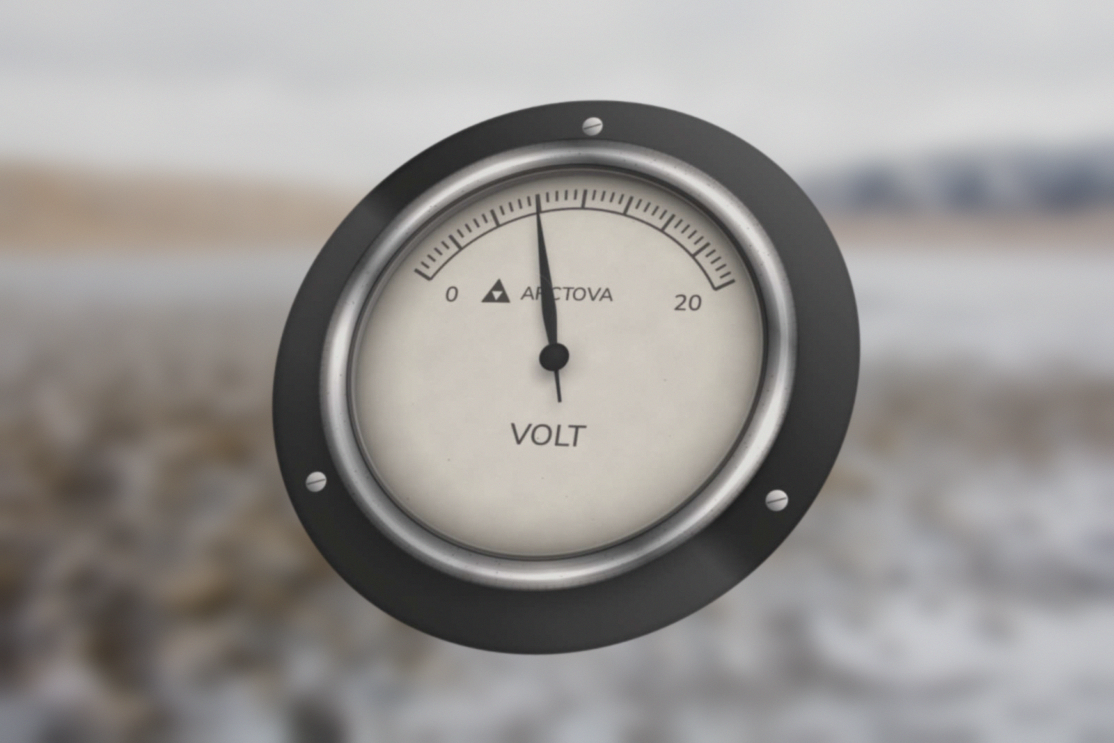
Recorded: 7.5
